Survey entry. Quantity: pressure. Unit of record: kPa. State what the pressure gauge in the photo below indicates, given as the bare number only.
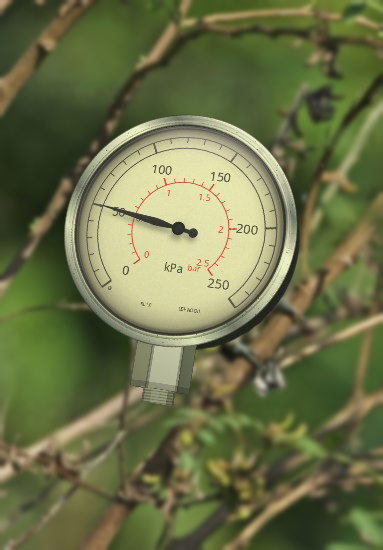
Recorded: 50
